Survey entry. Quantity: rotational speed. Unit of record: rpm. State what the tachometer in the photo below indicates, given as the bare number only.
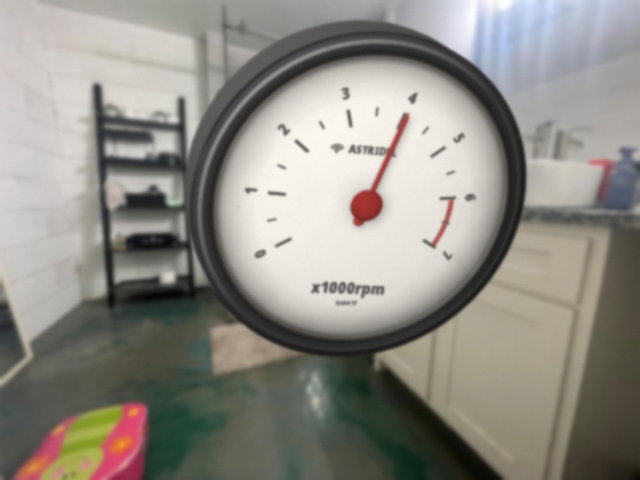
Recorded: 4000
